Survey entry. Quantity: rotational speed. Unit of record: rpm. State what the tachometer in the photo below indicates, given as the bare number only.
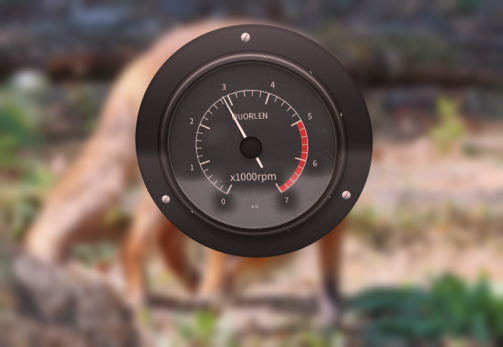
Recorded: 2900
